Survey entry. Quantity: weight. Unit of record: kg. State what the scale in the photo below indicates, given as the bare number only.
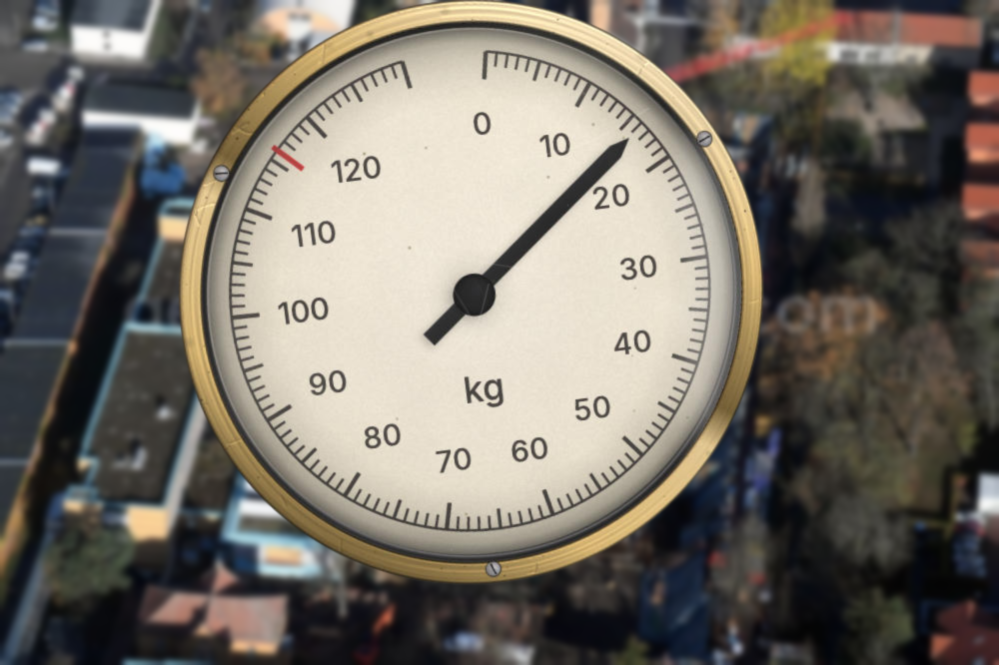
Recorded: 16
